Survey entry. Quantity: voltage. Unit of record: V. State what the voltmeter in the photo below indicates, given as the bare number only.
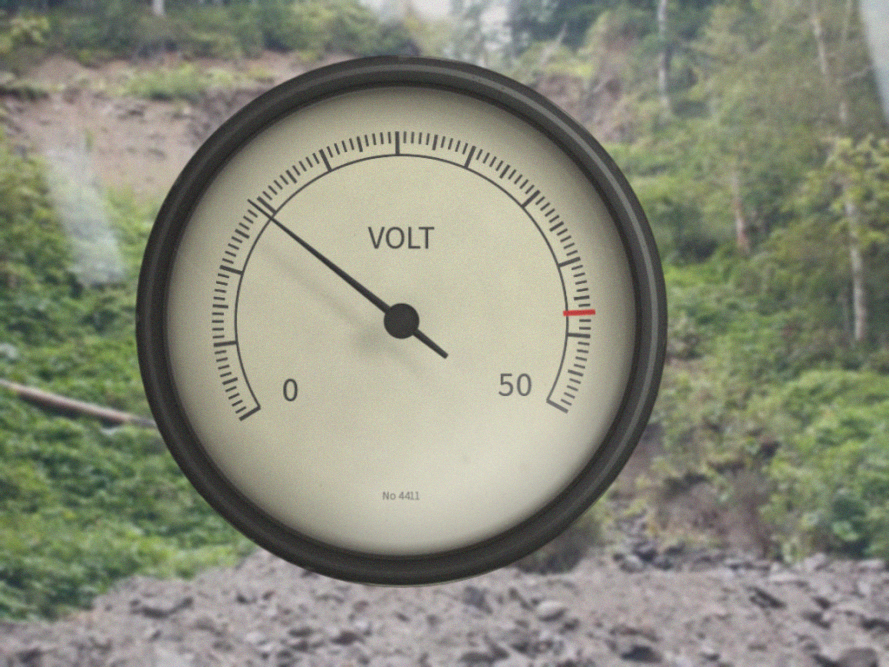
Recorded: 14.5
